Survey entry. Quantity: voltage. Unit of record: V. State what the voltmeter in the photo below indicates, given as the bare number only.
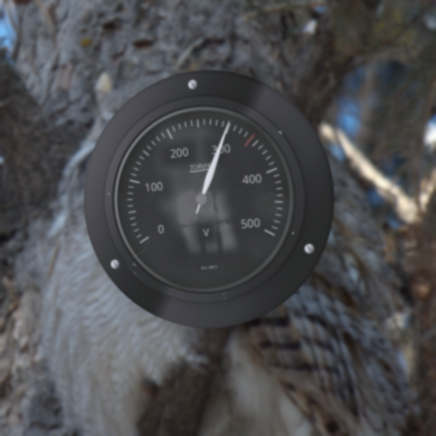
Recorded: 300
